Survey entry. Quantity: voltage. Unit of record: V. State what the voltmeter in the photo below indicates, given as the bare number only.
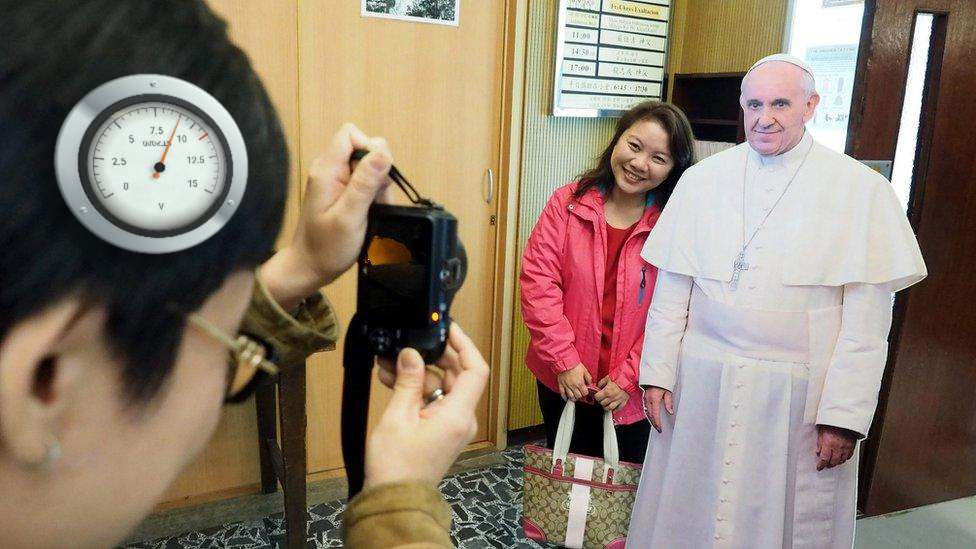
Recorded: 9
